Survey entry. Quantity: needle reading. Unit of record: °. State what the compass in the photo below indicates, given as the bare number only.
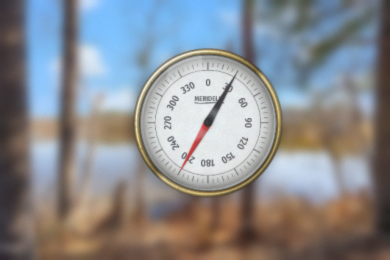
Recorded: 210
